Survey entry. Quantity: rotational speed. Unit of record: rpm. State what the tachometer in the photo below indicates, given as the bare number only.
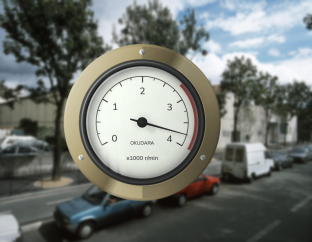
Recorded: 3750
